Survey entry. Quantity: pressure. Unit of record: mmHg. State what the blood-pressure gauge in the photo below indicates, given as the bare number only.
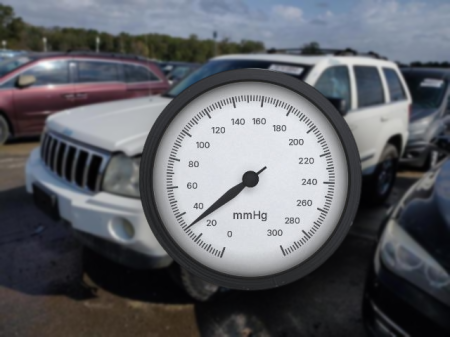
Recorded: 30
